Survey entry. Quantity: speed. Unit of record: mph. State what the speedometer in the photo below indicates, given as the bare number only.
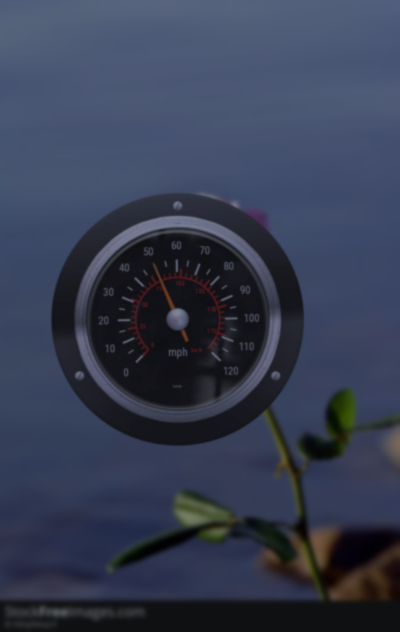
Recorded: 50
